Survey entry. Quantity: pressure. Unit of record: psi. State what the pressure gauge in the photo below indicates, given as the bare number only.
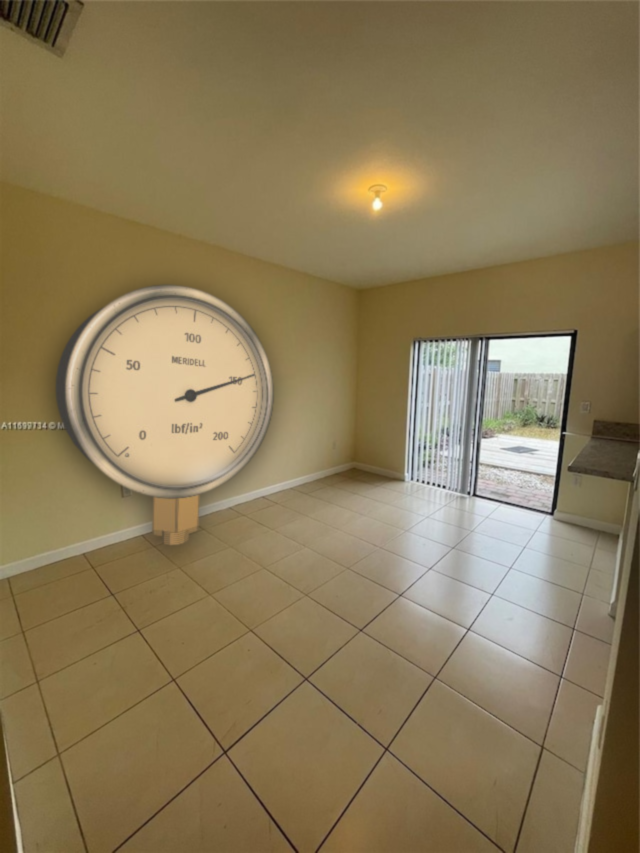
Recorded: 150
